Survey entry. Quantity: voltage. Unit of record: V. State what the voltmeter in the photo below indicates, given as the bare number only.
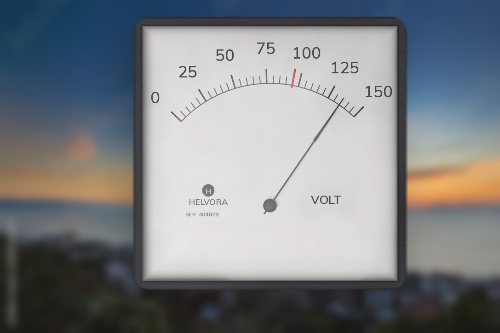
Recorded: 135
